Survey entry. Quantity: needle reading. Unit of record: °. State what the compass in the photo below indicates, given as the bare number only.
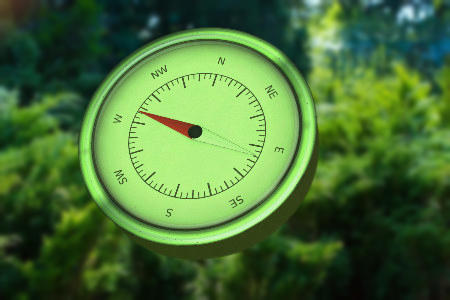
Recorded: 280
